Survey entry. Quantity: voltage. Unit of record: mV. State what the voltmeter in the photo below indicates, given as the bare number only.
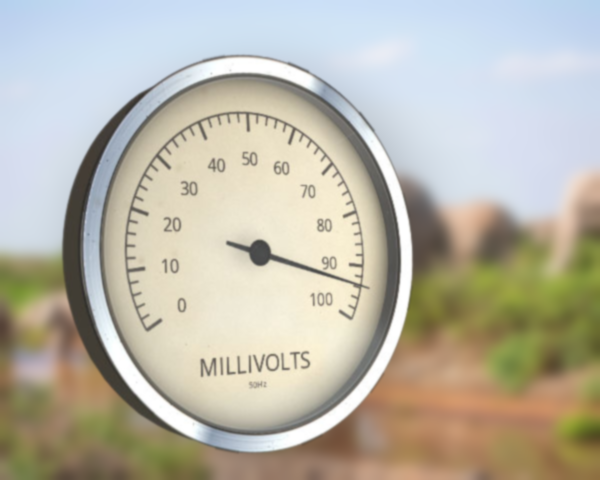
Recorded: 94
